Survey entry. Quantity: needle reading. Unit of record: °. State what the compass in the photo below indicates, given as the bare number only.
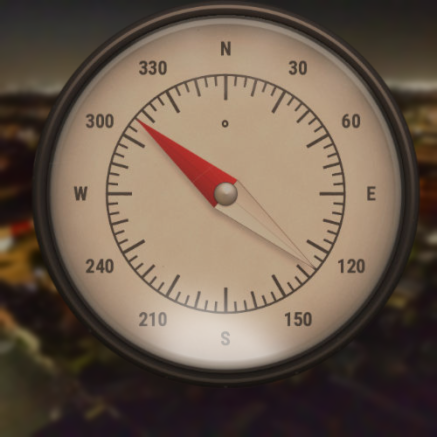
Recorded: 310
